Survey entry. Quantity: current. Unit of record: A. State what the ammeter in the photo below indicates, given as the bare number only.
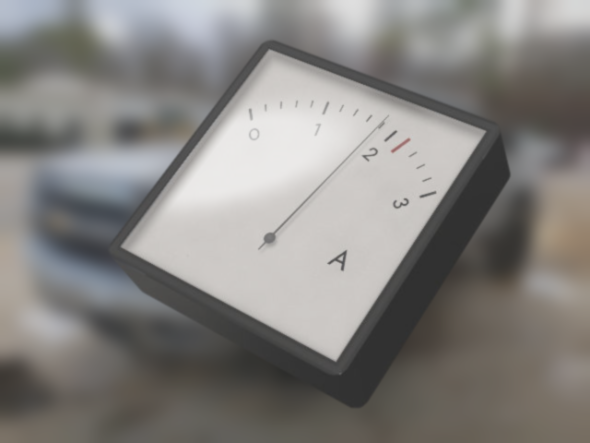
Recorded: 1.8
